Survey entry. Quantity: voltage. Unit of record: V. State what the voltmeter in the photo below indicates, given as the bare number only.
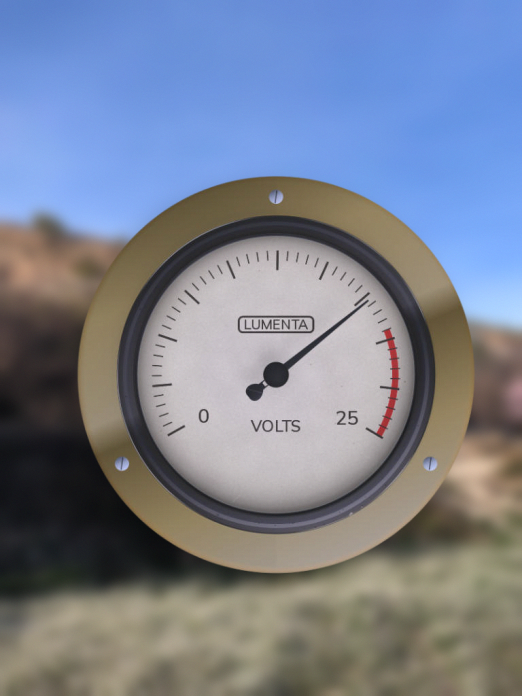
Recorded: 17.75
